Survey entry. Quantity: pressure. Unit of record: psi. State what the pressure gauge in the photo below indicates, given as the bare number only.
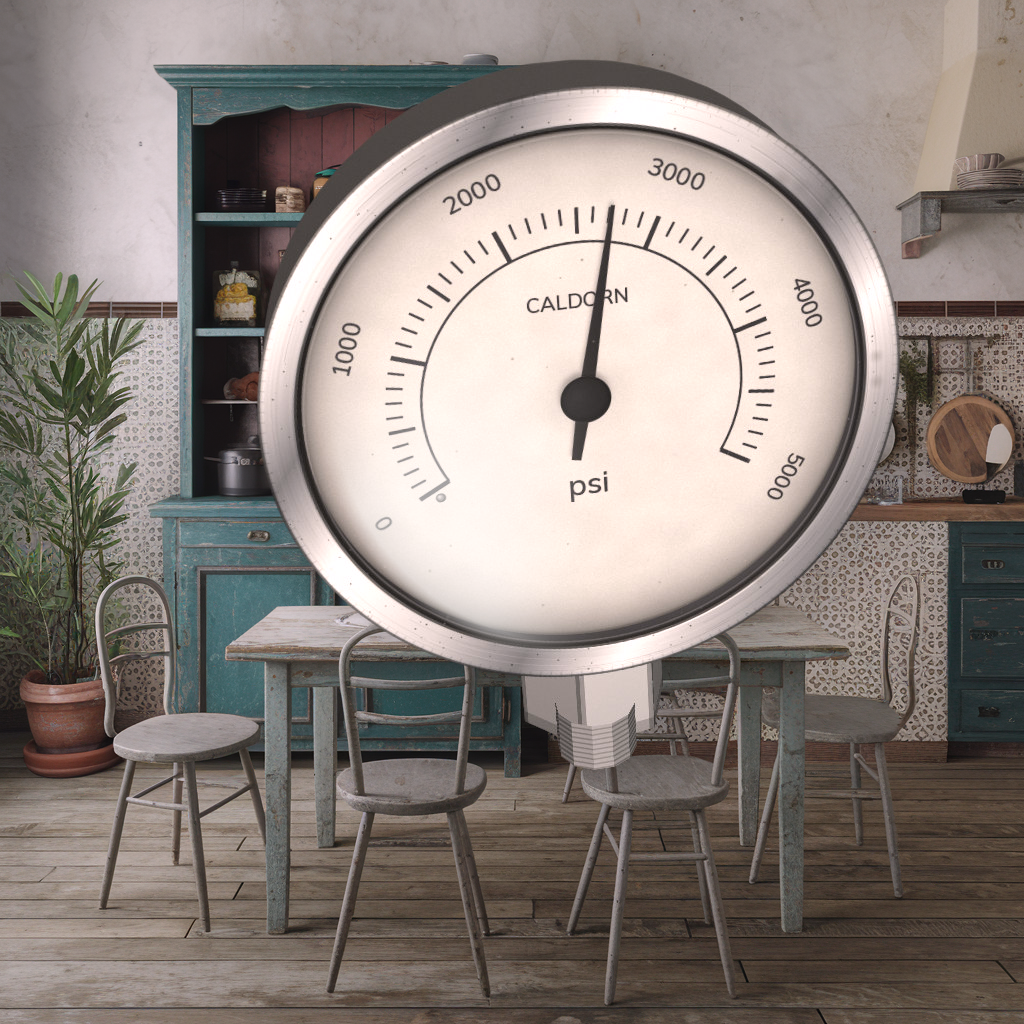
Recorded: 2700
